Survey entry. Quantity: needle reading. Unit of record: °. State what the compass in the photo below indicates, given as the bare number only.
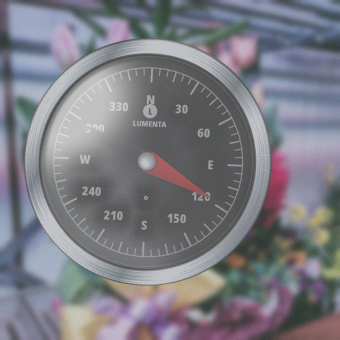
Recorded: 117.5
